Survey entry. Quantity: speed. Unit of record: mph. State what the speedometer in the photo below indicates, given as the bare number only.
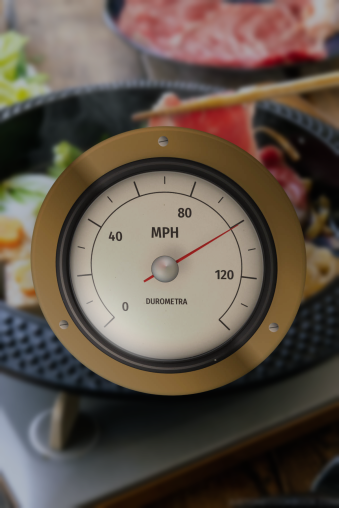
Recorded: 100
